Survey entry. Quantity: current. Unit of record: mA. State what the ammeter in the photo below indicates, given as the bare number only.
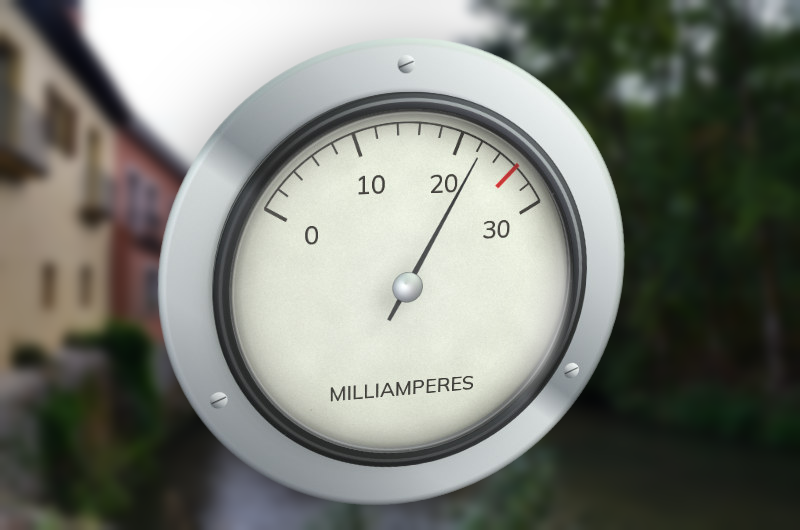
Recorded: 22
